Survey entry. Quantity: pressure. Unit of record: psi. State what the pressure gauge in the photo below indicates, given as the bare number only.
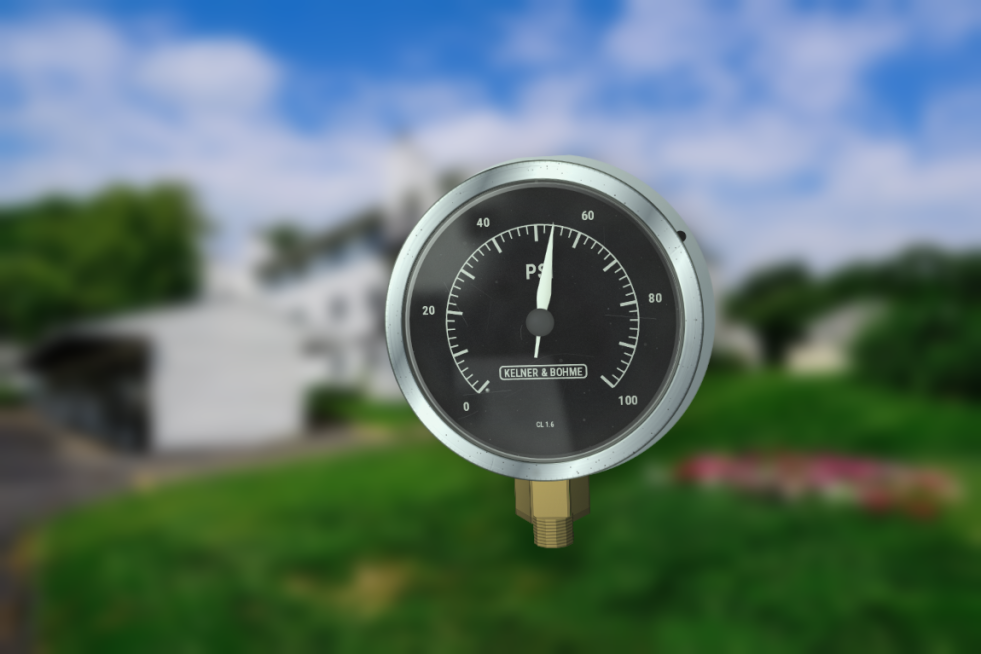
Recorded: 54
